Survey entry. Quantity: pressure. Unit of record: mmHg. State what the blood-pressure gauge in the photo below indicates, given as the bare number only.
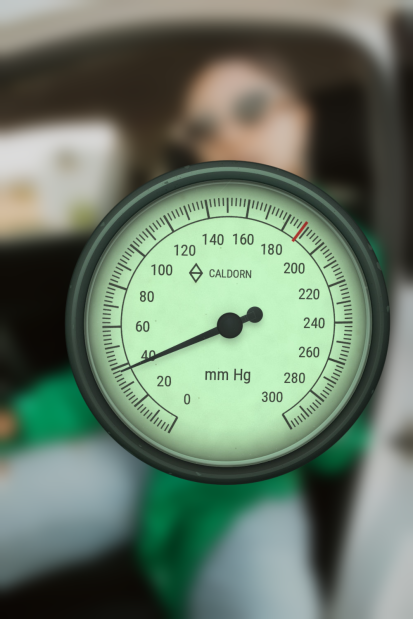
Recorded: 38
